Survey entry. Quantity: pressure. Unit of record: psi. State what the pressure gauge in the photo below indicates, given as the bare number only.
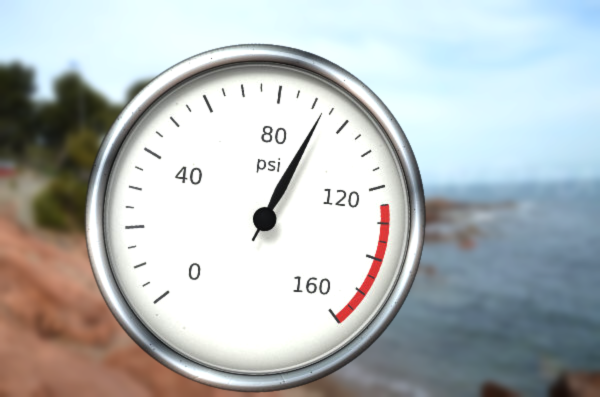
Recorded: 92.5
